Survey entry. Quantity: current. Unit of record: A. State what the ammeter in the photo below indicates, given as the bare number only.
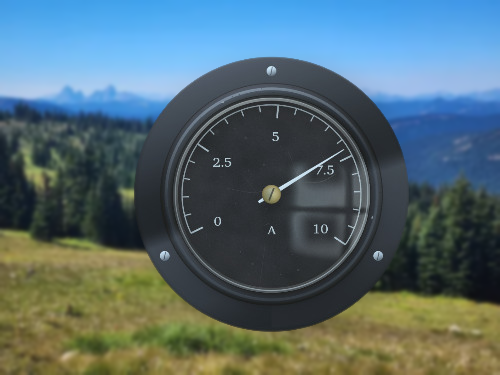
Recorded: 7.25
